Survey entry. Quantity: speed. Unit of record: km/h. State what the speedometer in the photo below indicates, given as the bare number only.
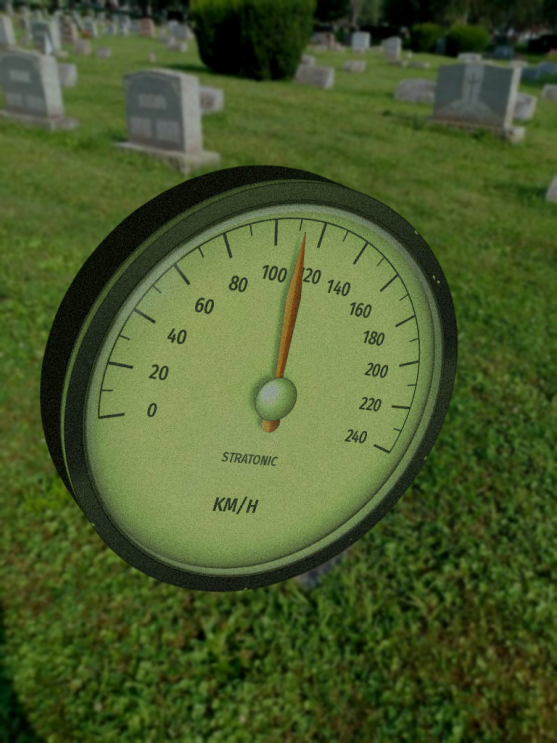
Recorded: 110
